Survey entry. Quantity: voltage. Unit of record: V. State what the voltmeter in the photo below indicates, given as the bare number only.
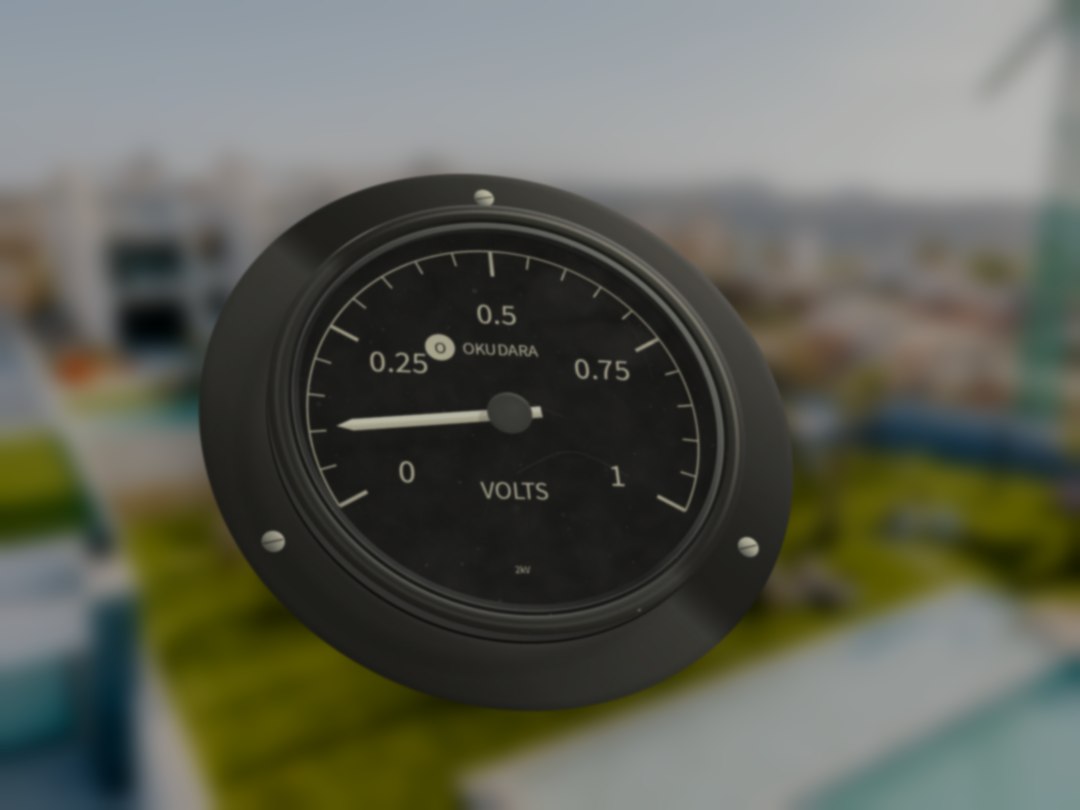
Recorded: 0.1
